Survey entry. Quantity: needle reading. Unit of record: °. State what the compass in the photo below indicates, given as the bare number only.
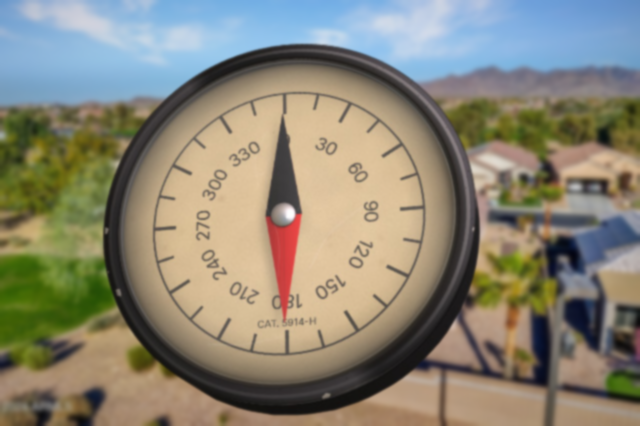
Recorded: 180
